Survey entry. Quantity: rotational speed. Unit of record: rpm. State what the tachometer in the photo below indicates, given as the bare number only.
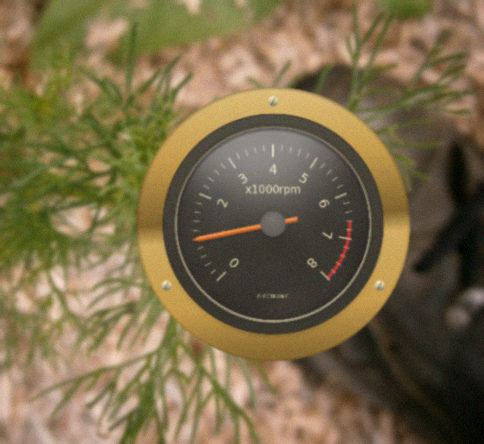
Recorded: 1000
